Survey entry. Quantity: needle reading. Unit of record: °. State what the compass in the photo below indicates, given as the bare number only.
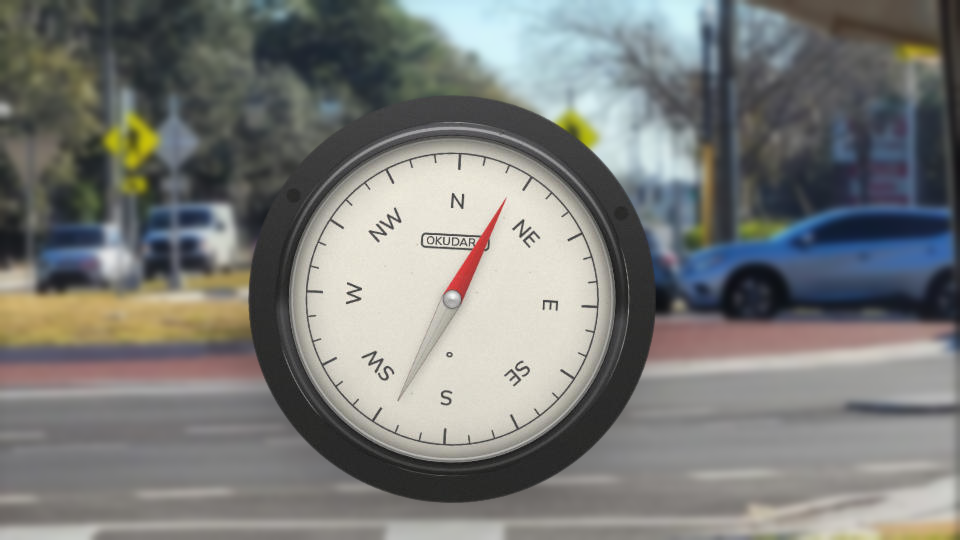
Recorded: 25
